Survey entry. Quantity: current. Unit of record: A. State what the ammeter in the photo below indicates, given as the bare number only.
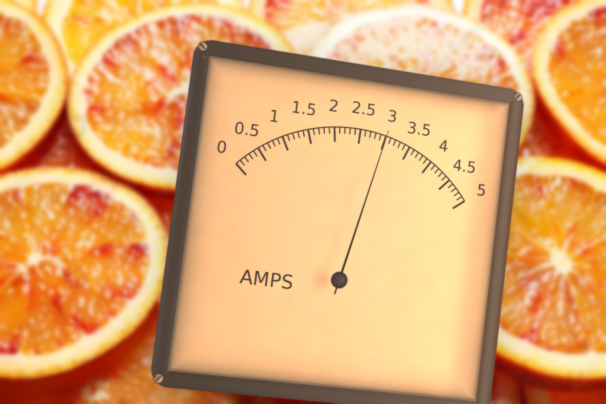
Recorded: 3
